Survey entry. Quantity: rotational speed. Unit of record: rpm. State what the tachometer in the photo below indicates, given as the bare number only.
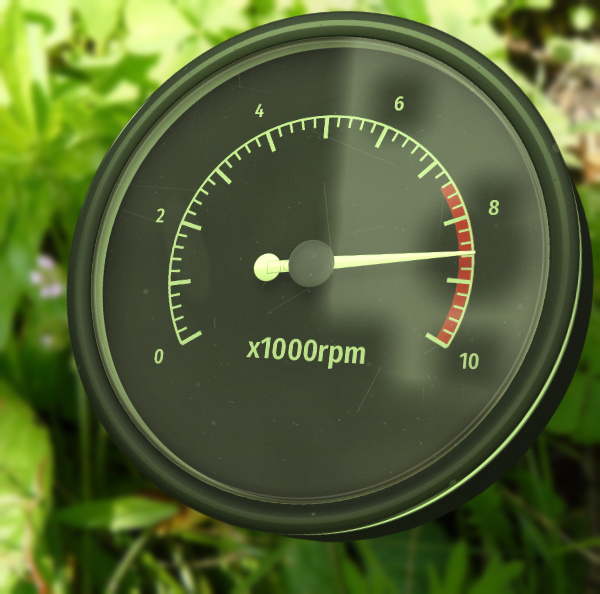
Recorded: 8600
